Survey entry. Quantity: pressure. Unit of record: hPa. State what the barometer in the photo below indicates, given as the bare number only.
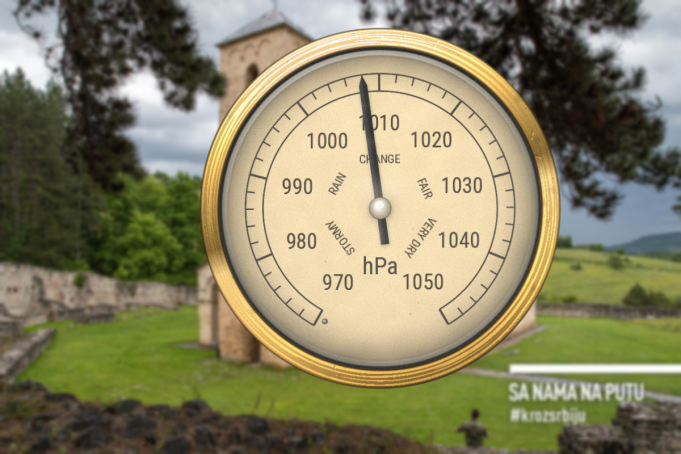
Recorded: 1008
